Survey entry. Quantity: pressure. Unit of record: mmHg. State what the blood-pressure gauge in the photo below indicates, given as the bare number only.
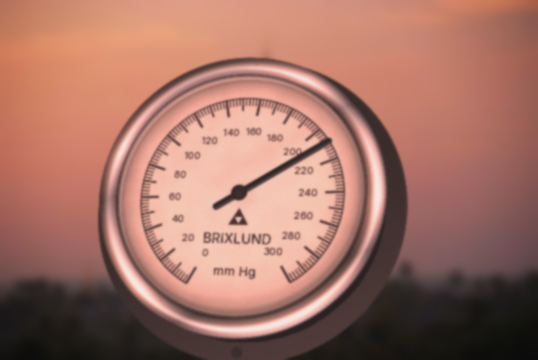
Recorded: 210
